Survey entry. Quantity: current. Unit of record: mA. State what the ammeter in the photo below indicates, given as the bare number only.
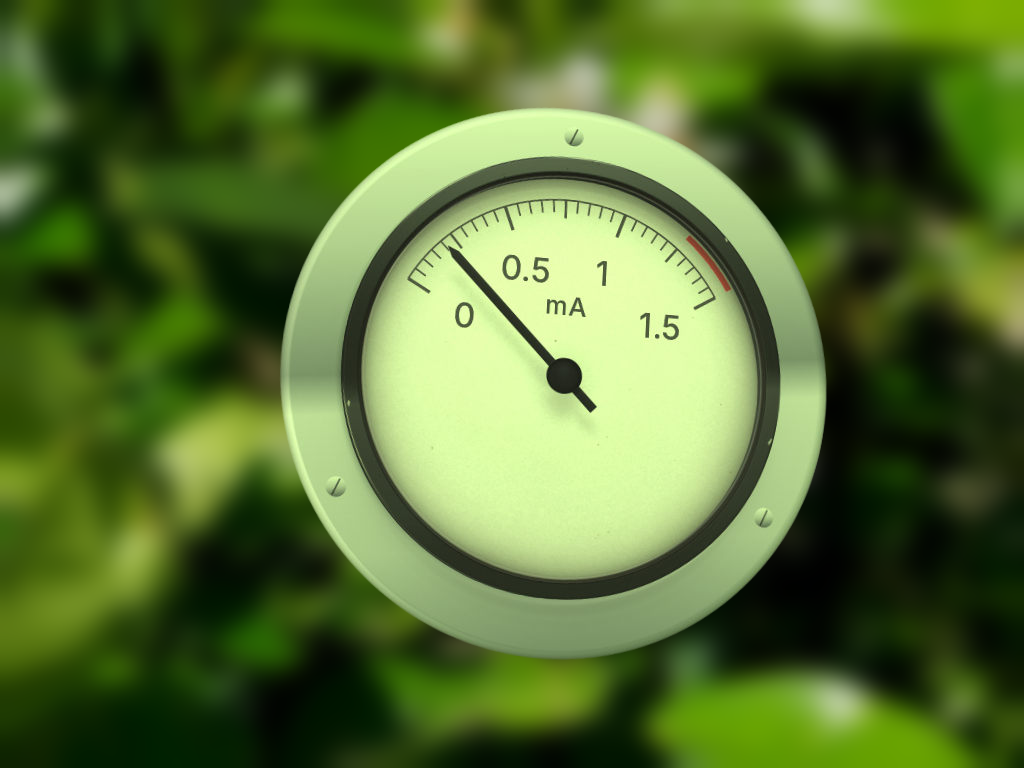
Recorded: 0.2
